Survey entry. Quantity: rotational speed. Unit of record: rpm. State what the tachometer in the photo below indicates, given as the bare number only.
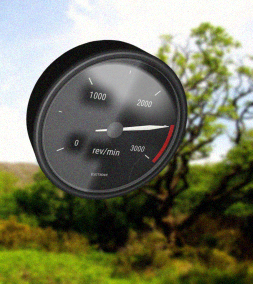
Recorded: 2500
